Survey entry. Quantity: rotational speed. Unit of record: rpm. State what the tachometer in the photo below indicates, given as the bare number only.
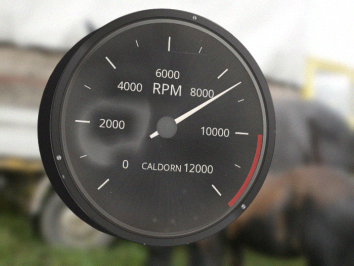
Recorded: 8500
